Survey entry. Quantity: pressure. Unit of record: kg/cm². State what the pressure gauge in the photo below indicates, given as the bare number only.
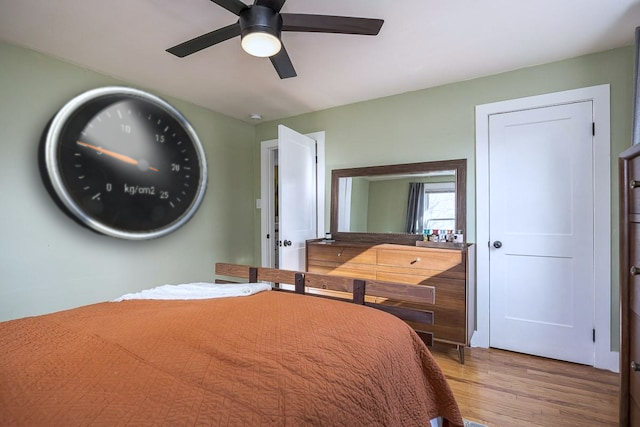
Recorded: 5
